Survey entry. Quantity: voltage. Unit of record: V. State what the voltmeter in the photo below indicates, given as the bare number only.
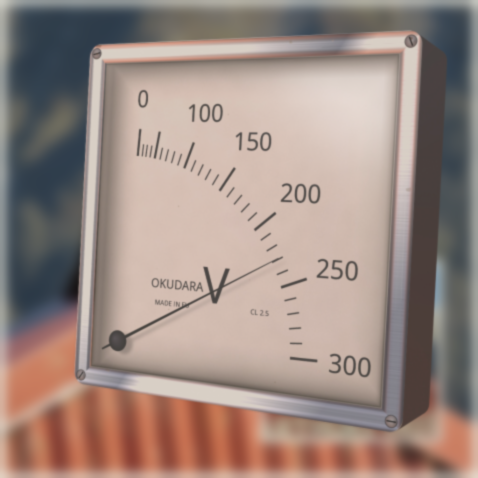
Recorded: 230
